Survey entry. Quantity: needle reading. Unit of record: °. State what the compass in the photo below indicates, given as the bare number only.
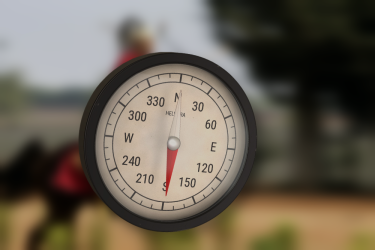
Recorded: 180
